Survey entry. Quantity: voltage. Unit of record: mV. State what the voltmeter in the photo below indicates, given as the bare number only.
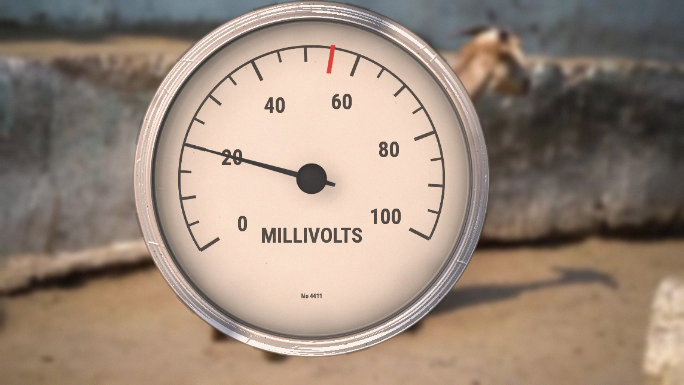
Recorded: 20
